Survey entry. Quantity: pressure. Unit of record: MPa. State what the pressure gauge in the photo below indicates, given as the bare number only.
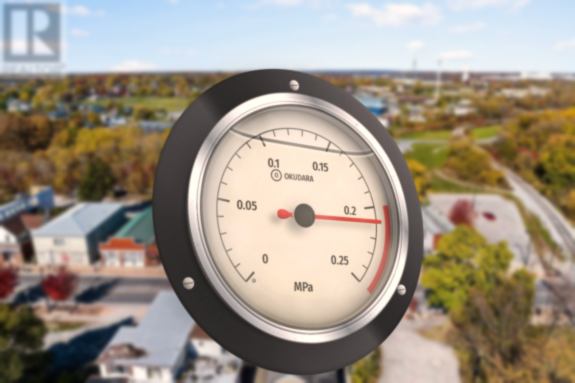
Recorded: 0.21
